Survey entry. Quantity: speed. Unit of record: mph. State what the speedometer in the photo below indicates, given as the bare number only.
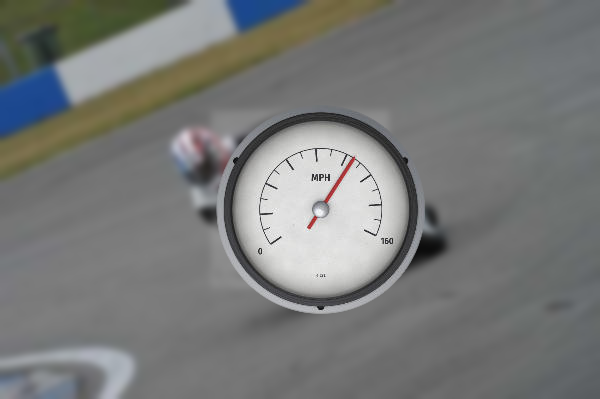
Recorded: 105
